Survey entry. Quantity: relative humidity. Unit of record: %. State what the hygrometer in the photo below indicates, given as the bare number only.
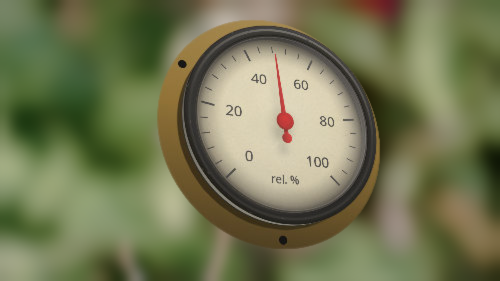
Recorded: 48
